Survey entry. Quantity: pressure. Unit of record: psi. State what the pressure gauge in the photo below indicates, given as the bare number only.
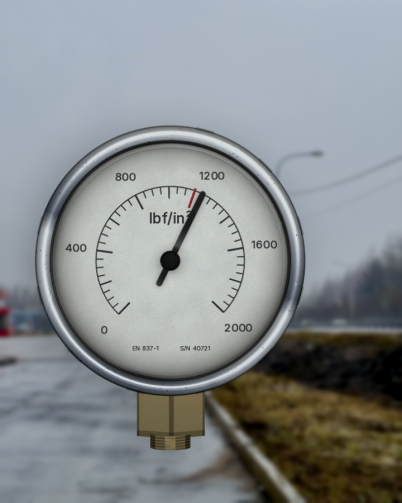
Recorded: 1200
